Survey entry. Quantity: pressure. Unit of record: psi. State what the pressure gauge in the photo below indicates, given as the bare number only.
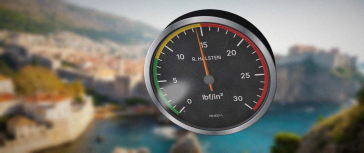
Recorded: 14.5
